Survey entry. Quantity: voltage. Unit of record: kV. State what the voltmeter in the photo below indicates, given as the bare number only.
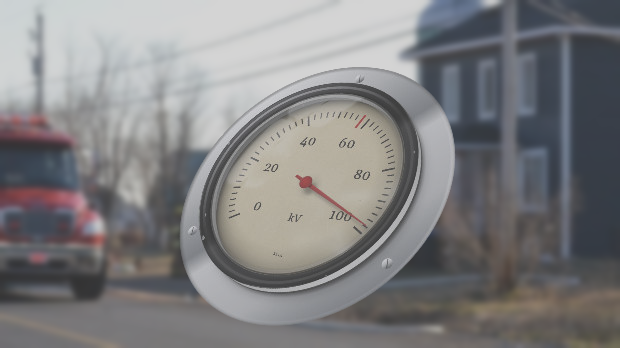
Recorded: 98
